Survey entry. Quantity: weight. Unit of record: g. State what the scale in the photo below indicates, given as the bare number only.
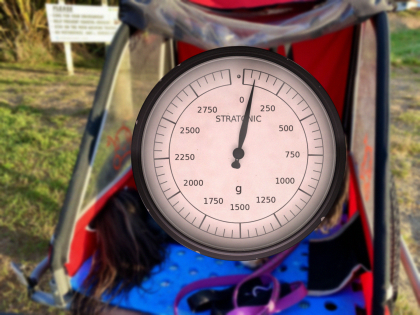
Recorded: 75
